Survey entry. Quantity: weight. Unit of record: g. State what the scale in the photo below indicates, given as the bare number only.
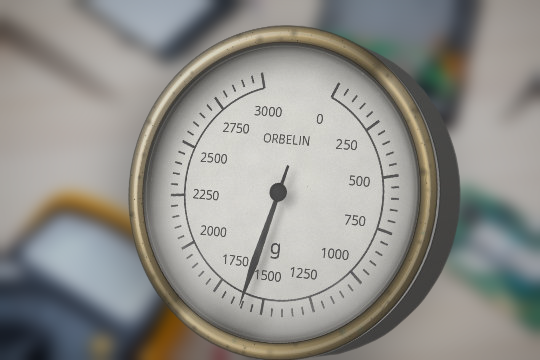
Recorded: 1600
